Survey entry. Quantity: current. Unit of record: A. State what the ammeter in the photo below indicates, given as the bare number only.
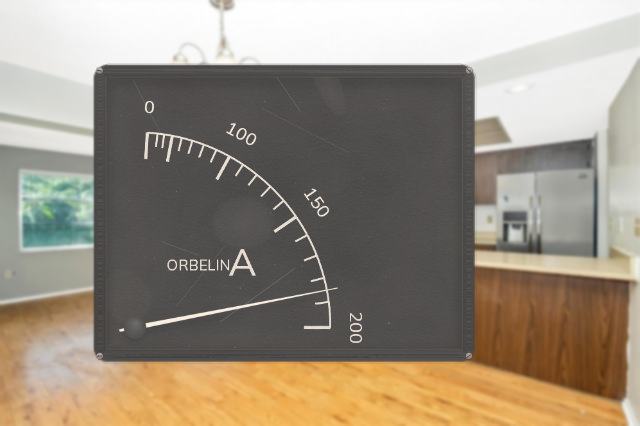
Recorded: 185
